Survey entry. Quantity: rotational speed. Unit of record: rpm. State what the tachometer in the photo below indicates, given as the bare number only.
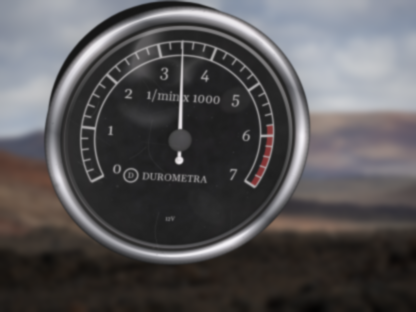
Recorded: 3400
